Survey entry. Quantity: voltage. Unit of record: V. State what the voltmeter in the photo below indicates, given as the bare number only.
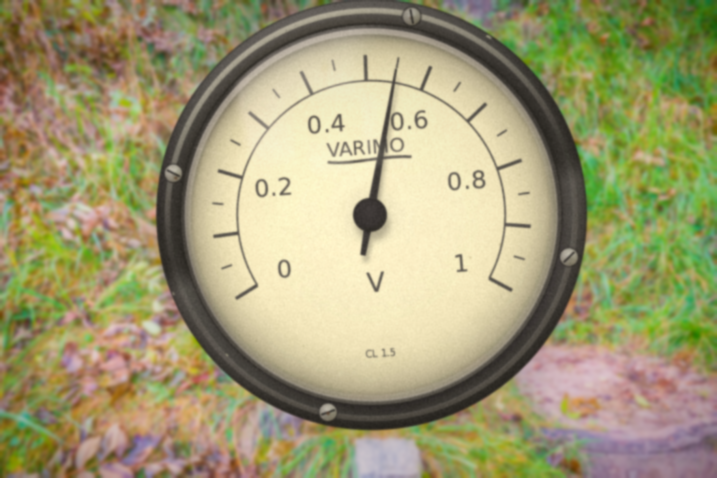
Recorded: 0.55
